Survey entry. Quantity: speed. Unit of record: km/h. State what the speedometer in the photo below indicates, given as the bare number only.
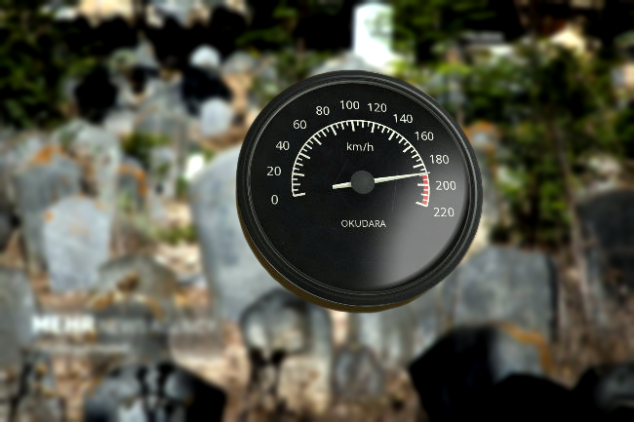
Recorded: 190
